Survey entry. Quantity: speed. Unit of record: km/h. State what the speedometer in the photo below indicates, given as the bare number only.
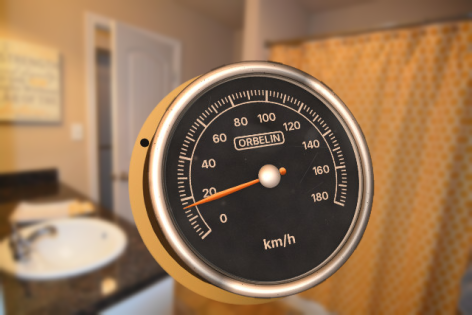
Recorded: 16
